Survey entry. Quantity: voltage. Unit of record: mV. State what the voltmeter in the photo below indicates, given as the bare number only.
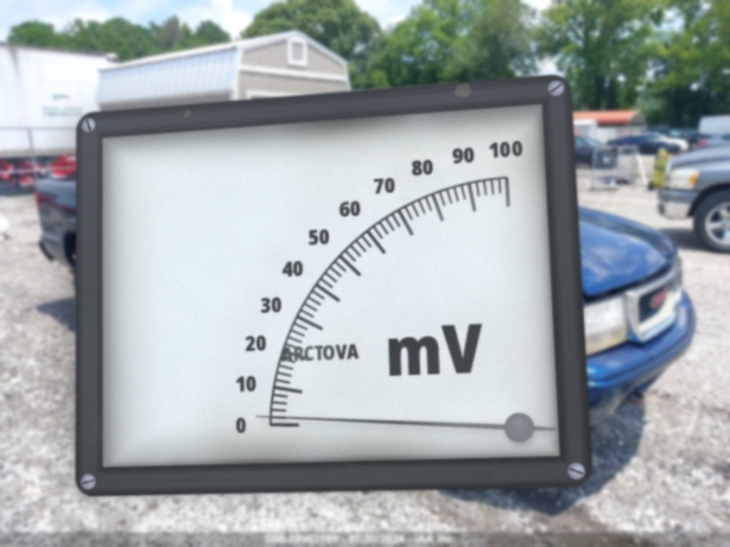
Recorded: 2
